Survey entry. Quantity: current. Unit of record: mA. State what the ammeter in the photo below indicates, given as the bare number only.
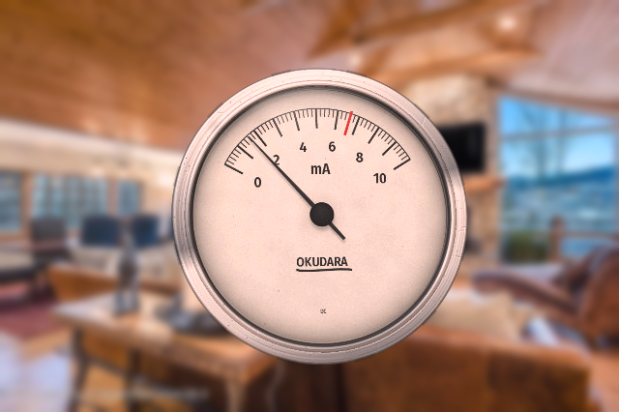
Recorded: 1.6
